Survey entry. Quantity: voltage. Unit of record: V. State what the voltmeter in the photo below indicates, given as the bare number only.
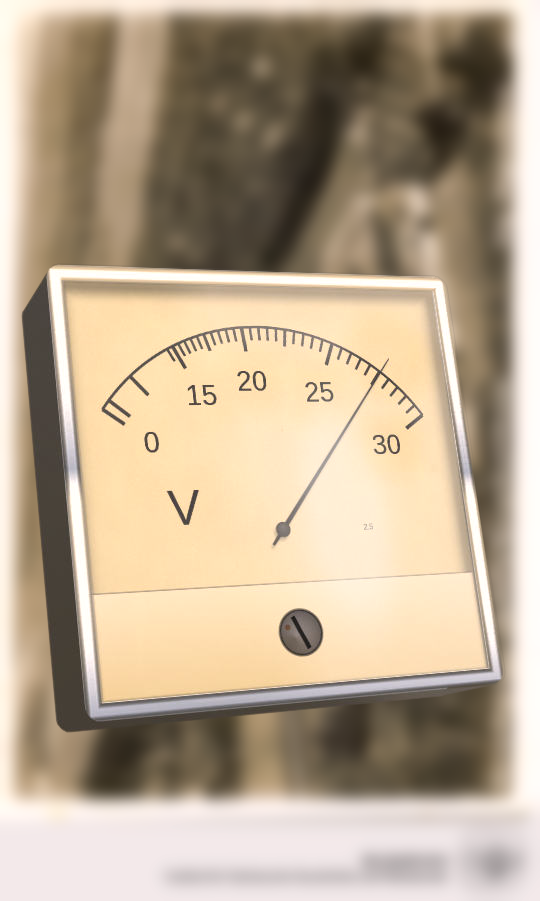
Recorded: 27.5
